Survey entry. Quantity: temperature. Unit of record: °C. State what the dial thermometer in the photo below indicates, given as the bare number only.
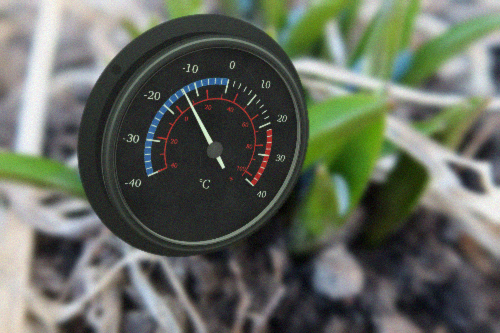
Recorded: -14
